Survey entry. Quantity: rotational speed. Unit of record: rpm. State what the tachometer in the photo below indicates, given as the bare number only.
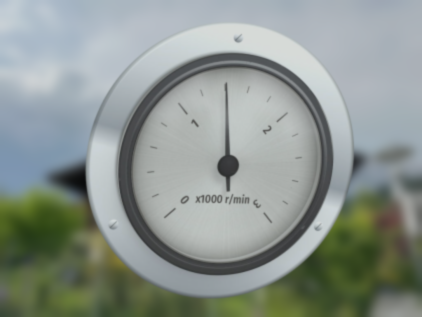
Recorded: 1400
